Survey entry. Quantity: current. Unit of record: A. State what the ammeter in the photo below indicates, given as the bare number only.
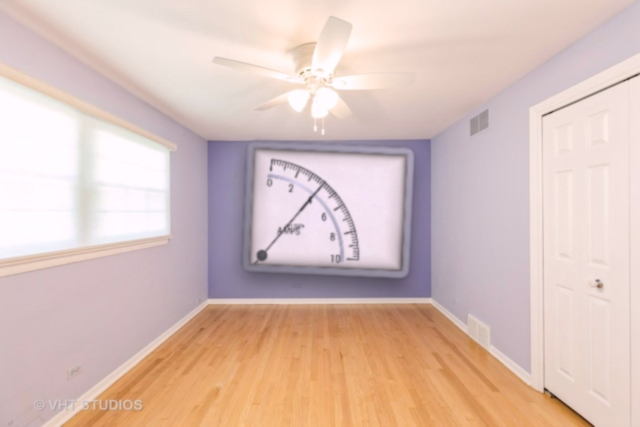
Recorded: 4
